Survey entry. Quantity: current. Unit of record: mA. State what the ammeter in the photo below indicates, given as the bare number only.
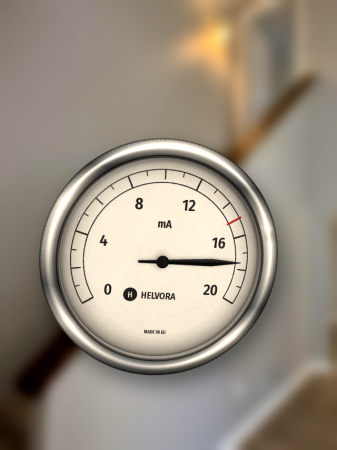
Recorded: 17.5
